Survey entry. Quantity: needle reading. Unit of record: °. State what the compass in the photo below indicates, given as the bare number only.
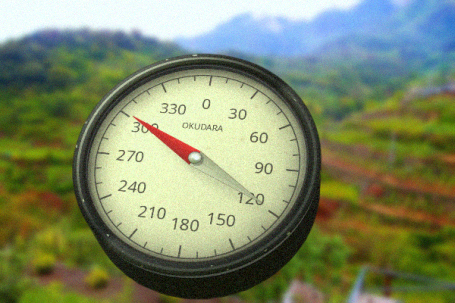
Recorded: 300
